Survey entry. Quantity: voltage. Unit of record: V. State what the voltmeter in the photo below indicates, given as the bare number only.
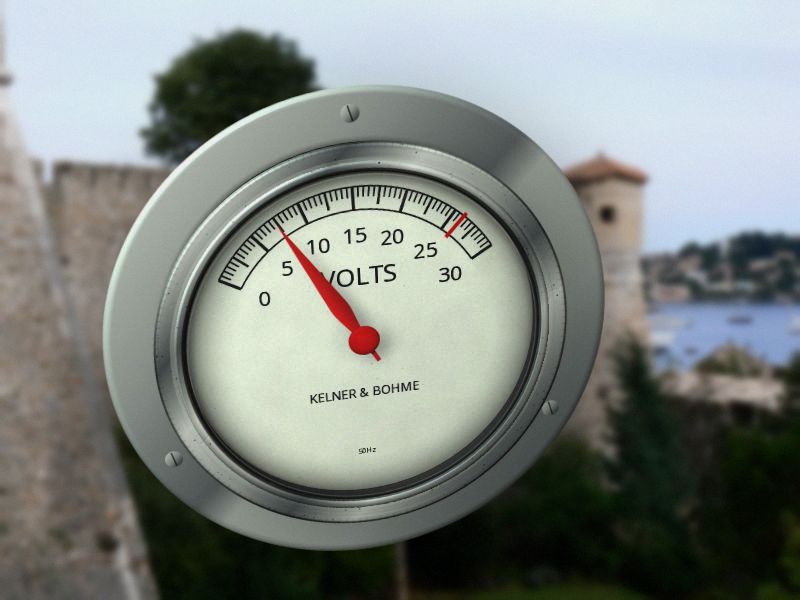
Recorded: 7.5
